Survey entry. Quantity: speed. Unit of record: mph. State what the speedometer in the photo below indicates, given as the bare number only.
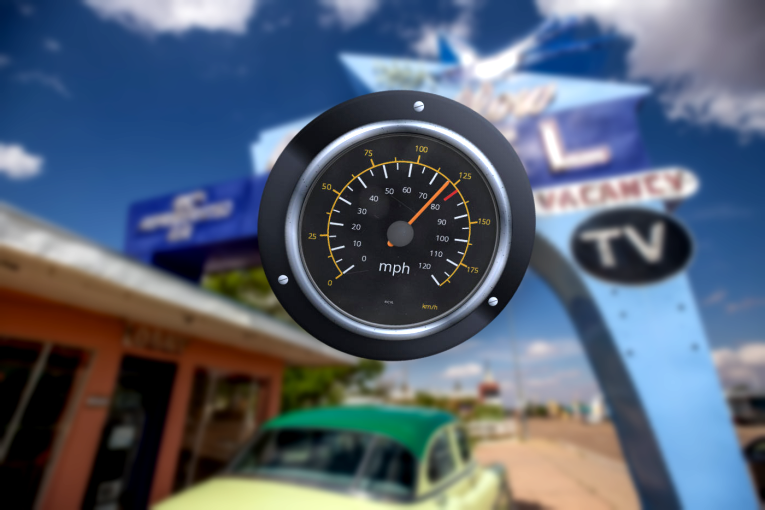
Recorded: 75
